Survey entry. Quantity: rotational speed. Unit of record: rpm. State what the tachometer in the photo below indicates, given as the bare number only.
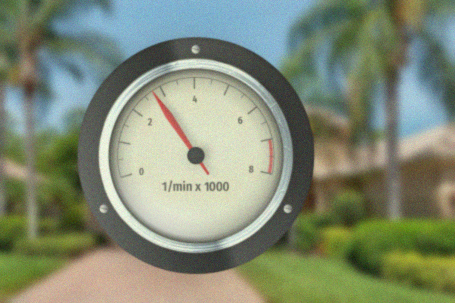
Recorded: 2750
